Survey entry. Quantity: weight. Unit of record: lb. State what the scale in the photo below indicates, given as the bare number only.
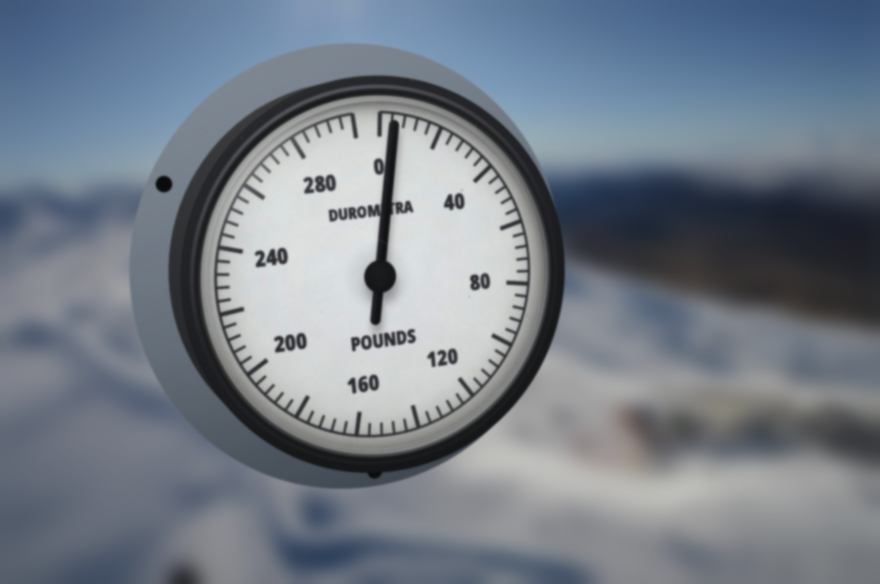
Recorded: 4
